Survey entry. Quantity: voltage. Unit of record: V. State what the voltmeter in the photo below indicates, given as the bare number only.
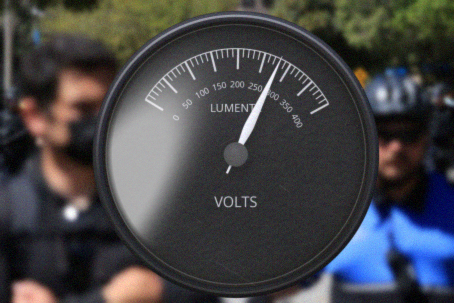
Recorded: 280
